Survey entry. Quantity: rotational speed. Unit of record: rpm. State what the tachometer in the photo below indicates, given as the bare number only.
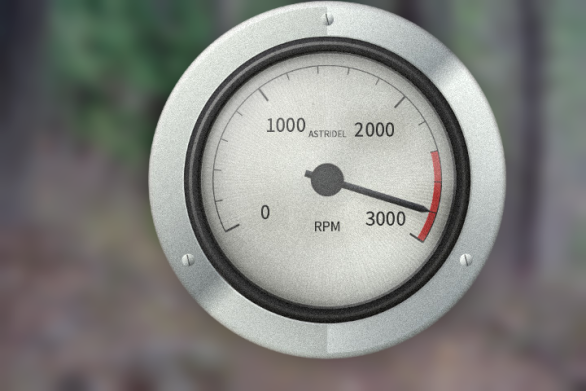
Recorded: 2800
